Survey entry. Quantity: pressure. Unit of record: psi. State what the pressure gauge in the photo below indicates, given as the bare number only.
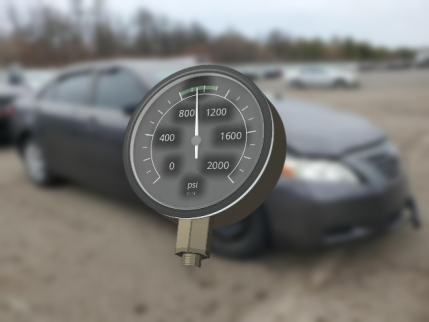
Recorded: 950
